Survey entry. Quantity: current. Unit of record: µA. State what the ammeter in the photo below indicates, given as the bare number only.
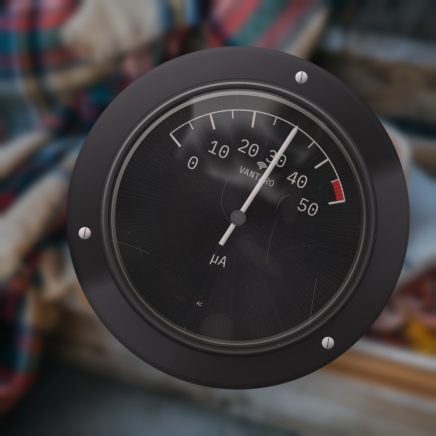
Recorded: 30
